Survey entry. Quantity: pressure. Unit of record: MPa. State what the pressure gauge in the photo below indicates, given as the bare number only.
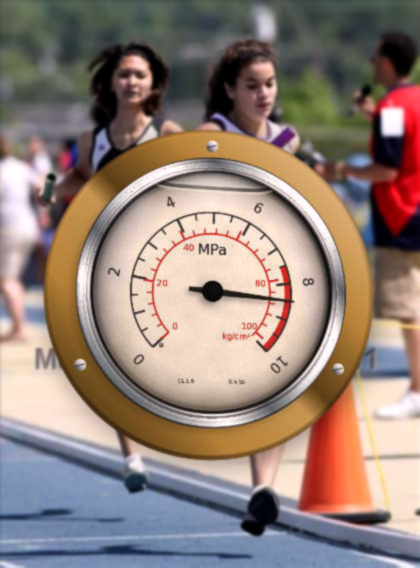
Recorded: 8.5
